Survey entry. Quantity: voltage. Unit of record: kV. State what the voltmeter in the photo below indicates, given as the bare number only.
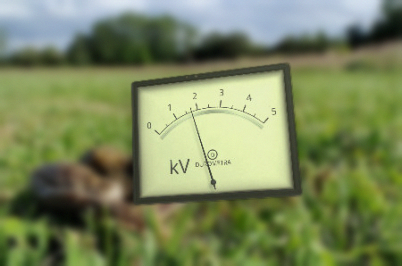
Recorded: 1.75
